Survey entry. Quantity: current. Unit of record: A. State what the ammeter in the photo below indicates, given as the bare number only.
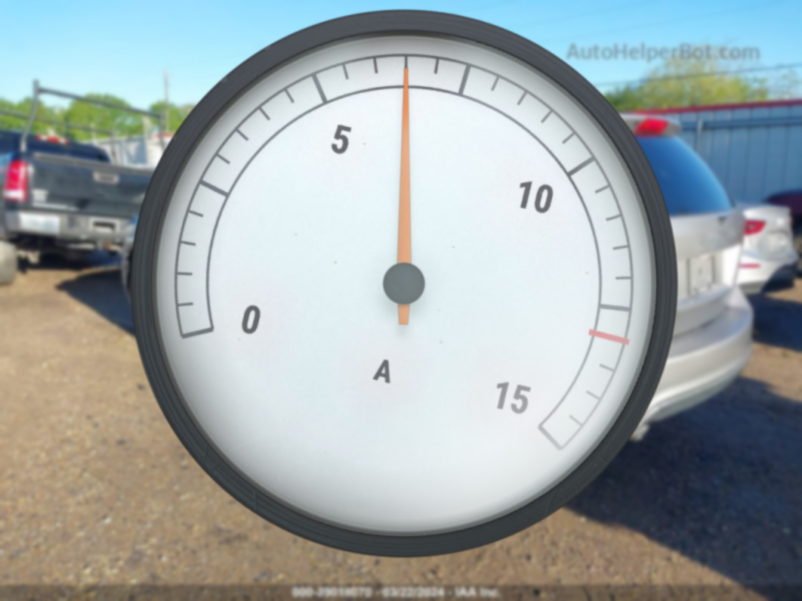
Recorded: 6.5
